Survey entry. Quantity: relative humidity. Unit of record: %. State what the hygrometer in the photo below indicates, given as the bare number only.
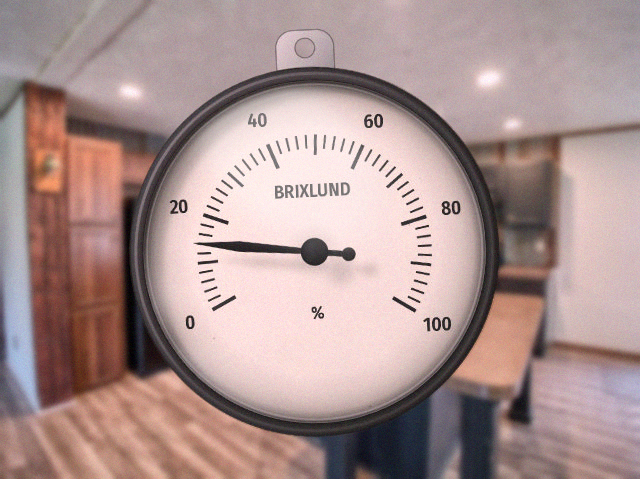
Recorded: 14
